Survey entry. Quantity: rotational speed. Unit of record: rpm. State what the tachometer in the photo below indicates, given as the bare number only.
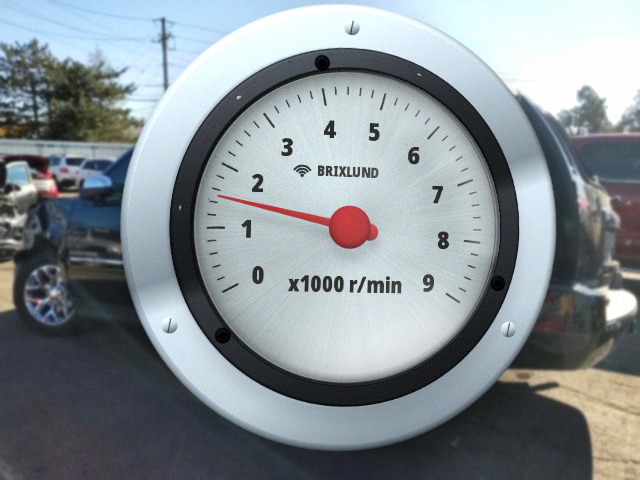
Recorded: 1500
